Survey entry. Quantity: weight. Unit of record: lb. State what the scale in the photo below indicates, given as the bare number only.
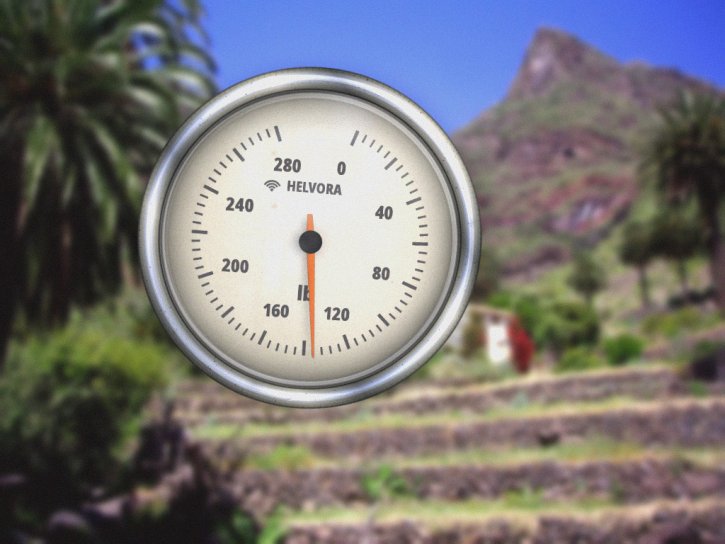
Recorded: 136
